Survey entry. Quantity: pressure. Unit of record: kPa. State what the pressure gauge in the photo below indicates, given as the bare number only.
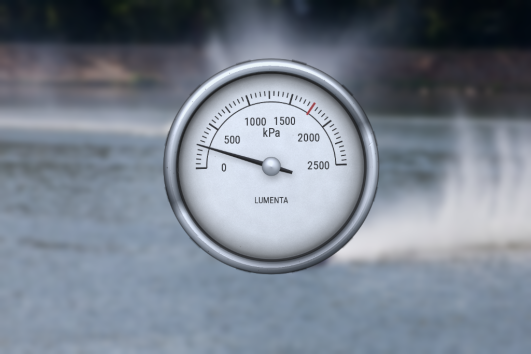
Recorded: 250
